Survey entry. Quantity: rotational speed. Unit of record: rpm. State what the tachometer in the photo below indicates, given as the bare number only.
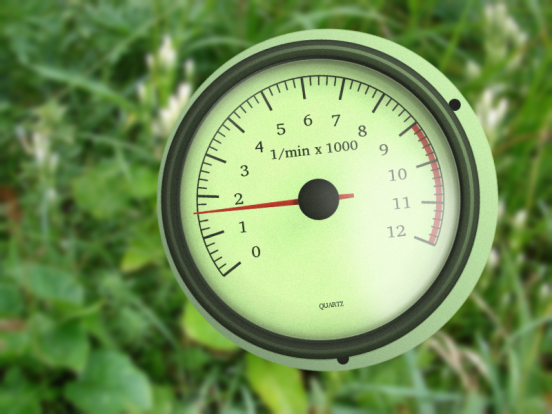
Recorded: 1600
